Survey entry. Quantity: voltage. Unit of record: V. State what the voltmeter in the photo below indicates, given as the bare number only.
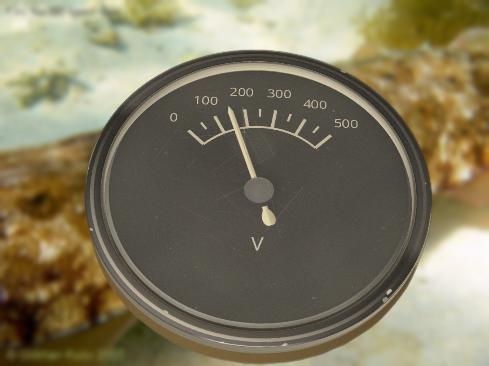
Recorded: 150
